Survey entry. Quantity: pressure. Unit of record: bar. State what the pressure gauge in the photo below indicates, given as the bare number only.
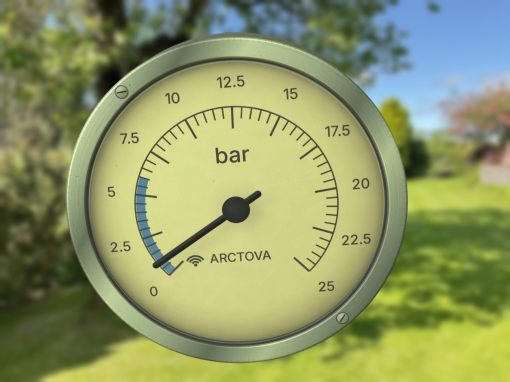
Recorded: 1
